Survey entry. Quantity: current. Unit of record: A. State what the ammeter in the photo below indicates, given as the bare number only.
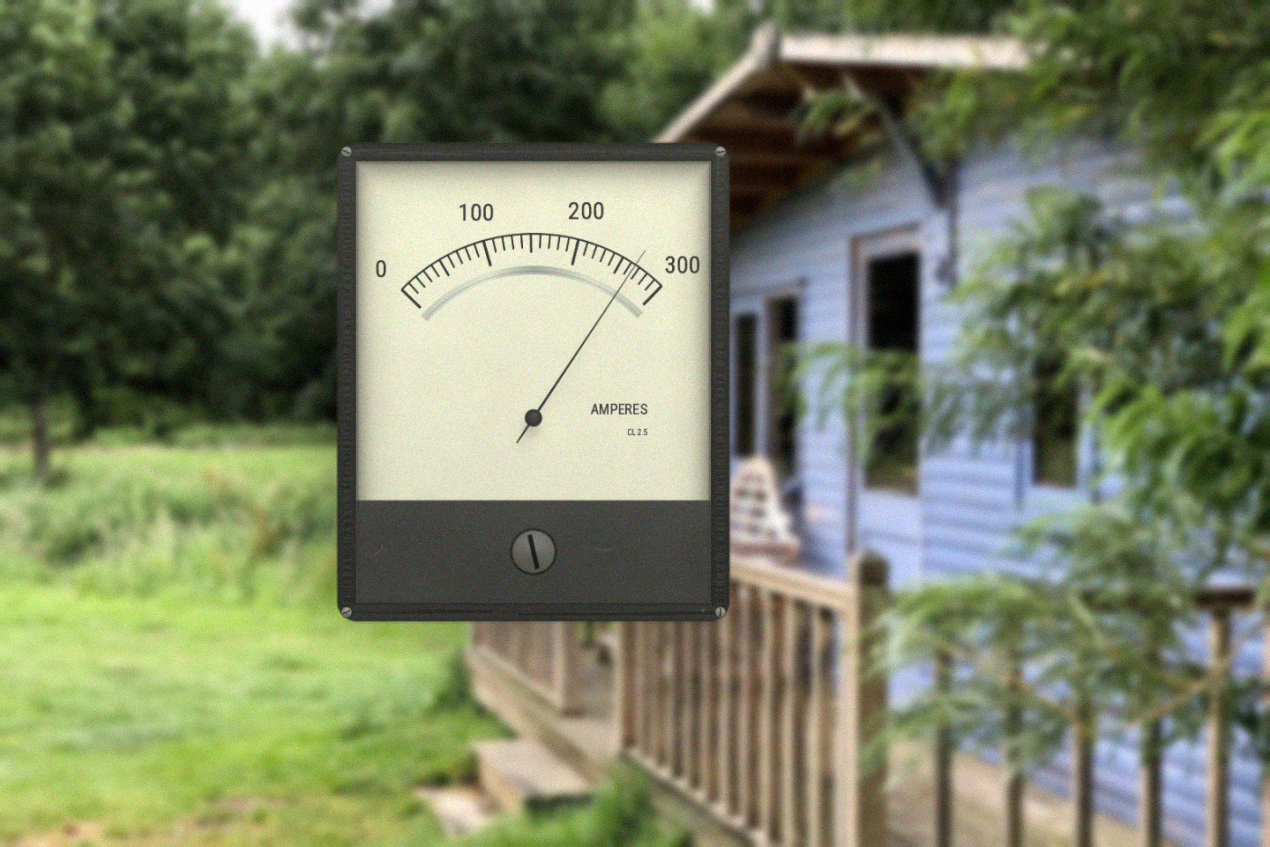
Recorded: 265
